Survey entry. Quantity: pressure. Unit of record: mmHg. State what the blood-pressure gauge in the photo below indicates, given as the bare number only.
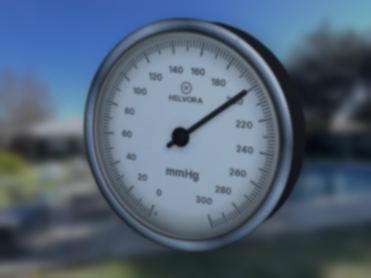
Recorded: 200
